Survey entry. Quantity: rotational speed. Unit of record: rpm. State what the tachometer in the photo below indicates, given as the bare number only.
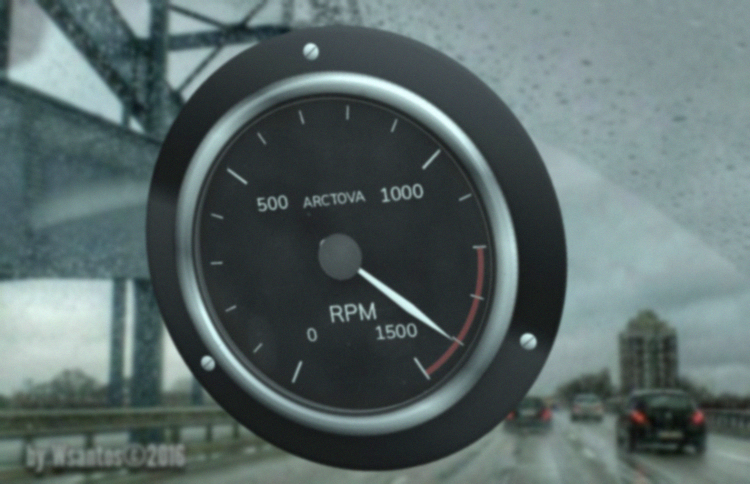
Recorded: 1400
